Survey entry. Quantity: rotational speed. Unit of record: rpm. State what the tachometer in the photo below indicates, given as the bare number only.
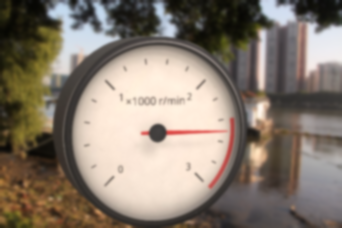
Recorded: 2500
